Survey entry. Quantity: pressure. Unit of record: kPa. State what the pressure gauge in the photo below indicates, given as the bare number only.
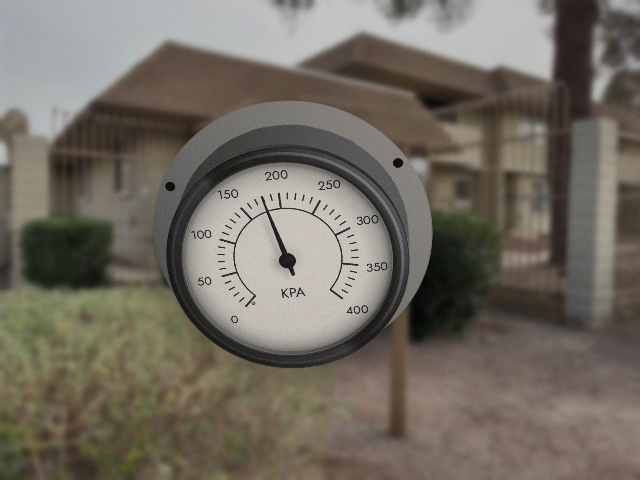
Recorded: 180
